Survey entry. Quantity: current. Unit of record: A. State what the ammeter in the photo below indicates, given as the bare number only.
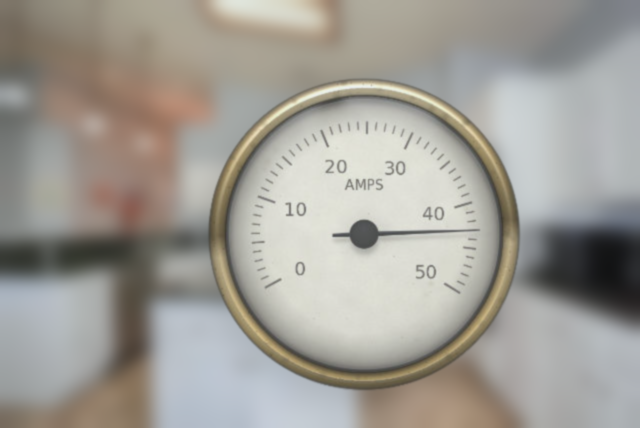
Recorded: 43
